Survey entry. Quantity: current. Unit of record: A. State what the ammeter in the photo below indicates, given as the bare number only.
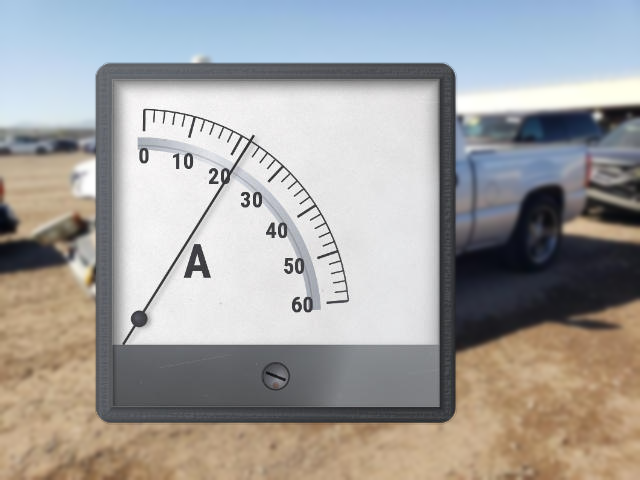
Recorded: 22
